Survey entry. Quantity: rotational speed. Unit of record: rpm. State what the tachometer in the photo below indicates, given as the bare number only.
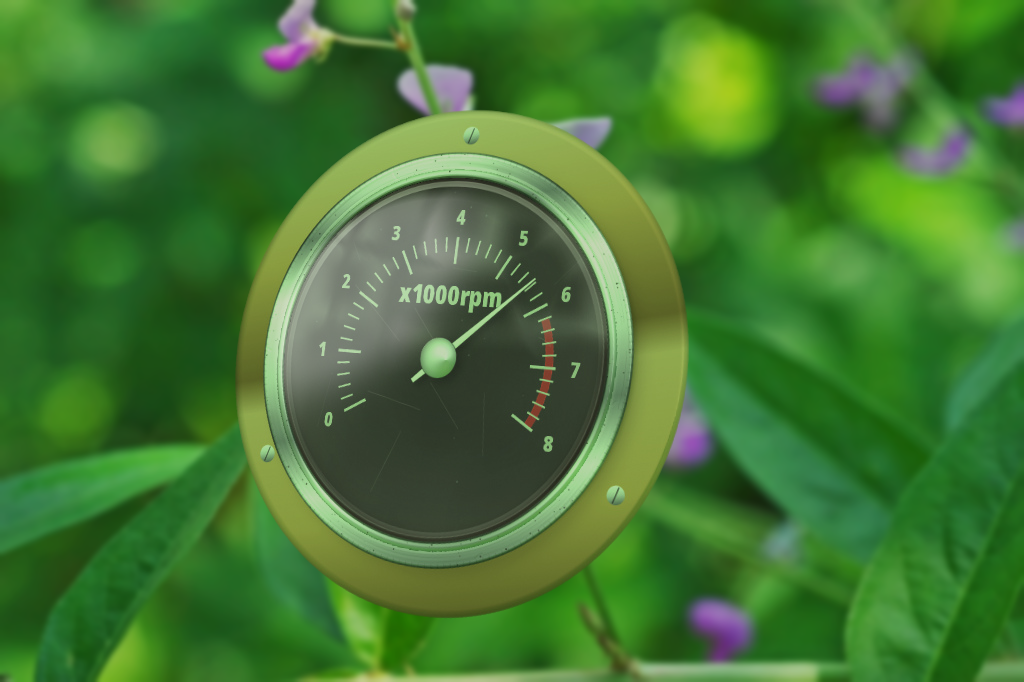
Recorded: 5600
